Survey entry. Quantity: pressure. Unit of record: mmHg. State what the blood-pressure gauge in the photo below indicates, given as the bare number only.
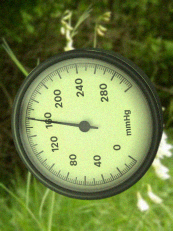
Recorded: 160
